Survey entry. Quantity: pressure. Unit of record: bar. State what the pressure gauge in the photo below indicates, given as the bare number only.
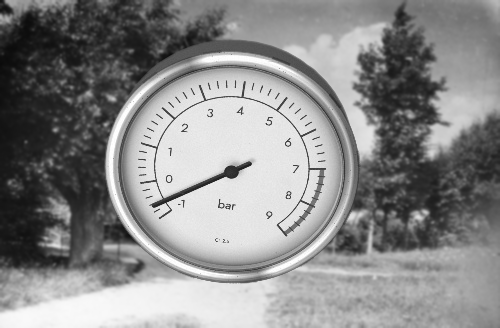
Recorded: -0.6
